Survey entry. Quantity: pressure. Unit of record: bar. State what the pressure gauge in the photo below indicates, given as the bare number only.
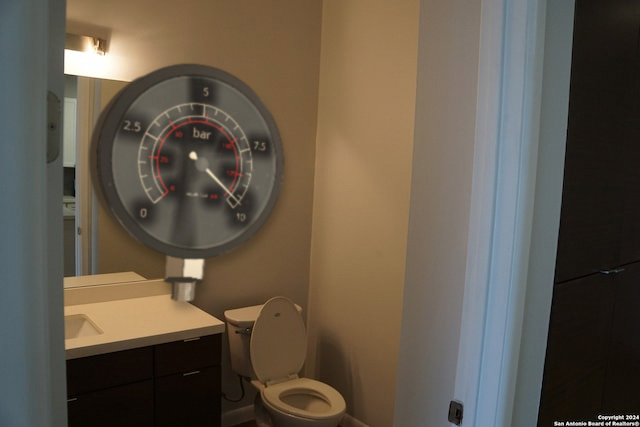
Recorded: 9.75
